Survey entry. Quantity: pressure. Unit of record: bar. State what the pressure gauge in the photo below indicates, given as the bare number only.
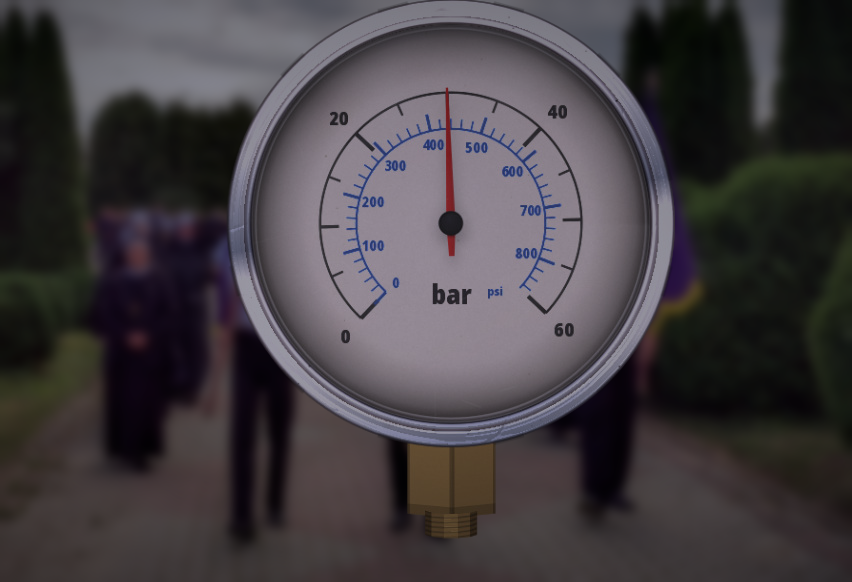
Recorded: 30
